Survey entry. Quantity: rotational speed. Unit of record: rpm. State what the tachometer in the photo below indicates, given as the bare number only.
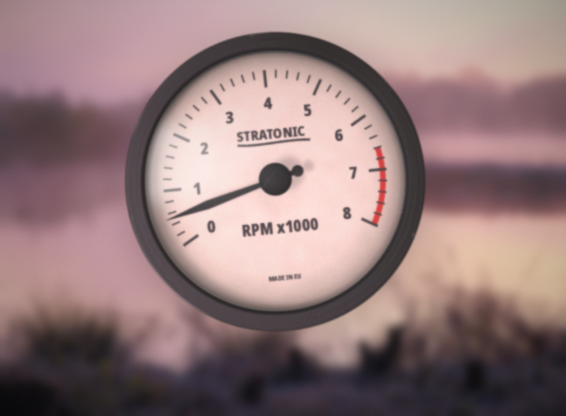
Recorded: 500
